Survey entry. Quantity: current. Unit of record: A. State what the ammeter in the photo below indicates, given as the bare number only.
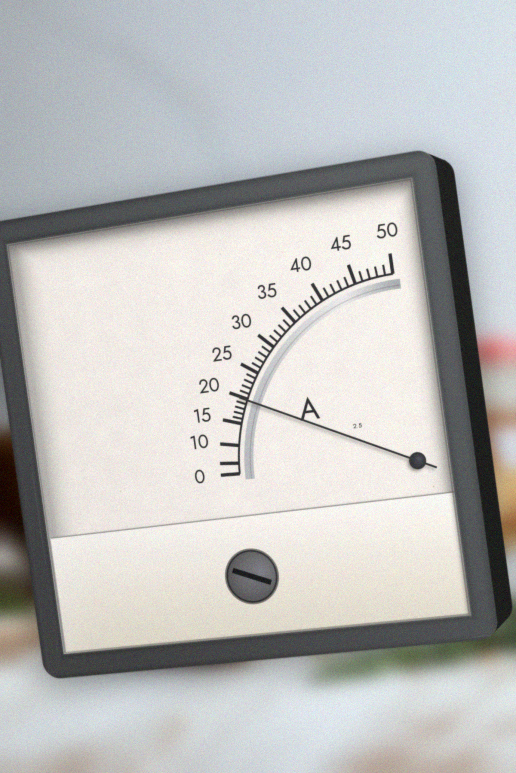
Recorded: 20
